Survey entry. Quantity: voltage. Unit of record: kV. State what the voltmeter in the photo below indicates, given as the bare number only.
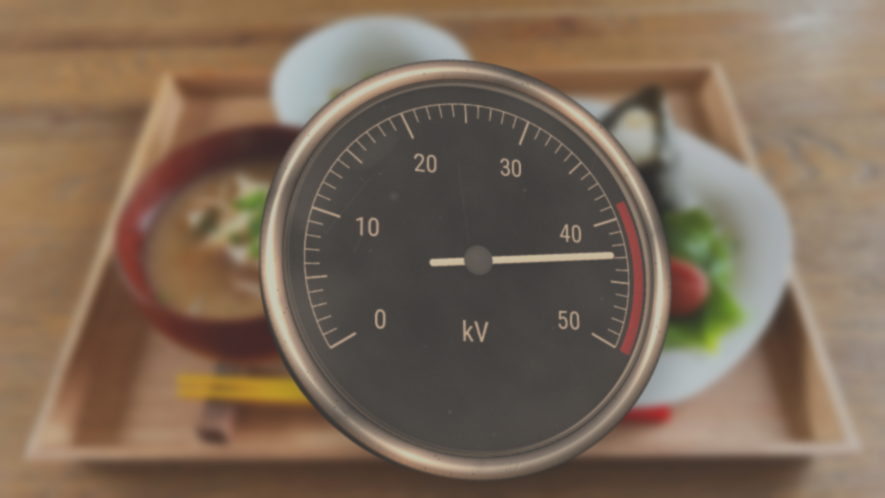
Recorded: 43
